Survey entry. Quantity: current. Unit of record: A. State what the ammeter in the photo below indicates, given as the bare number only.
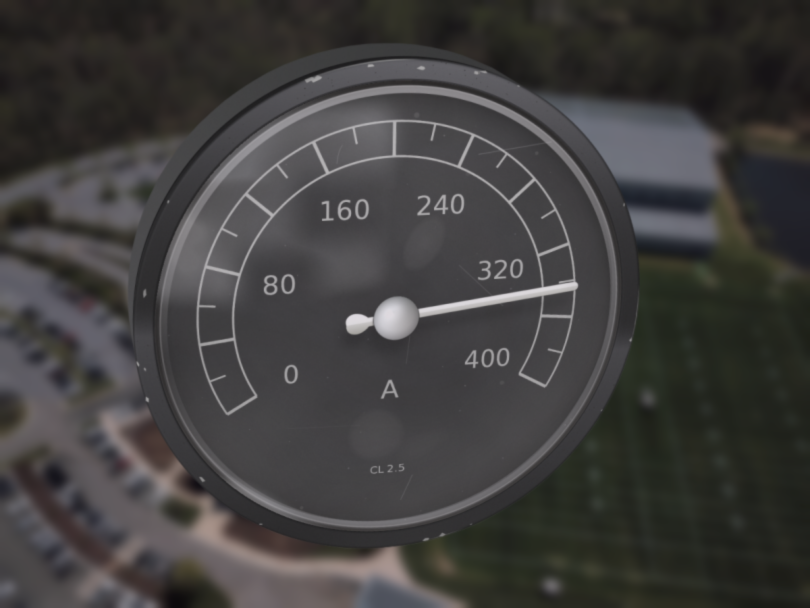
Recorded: 340
